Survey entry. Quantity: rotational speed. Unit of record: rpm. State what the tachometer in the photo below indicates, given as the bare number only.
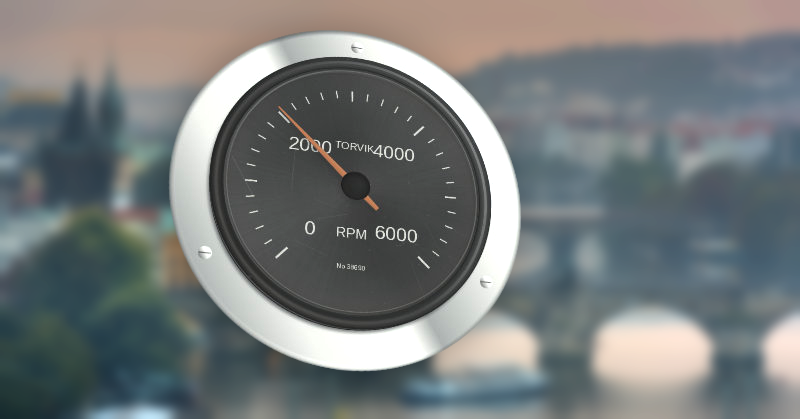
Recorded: 2000
